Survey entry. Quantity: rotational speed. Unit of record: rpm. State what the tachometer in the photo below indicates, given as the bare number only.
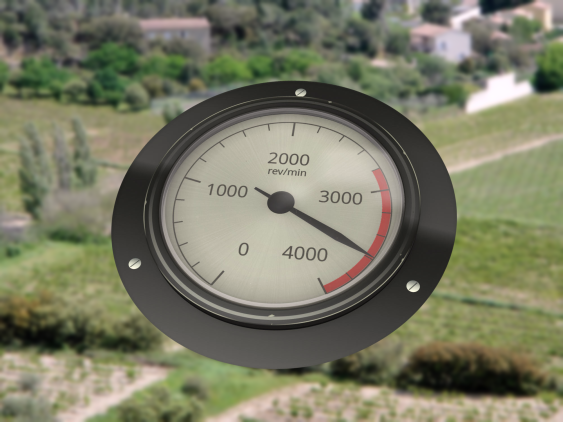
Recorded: 3600
